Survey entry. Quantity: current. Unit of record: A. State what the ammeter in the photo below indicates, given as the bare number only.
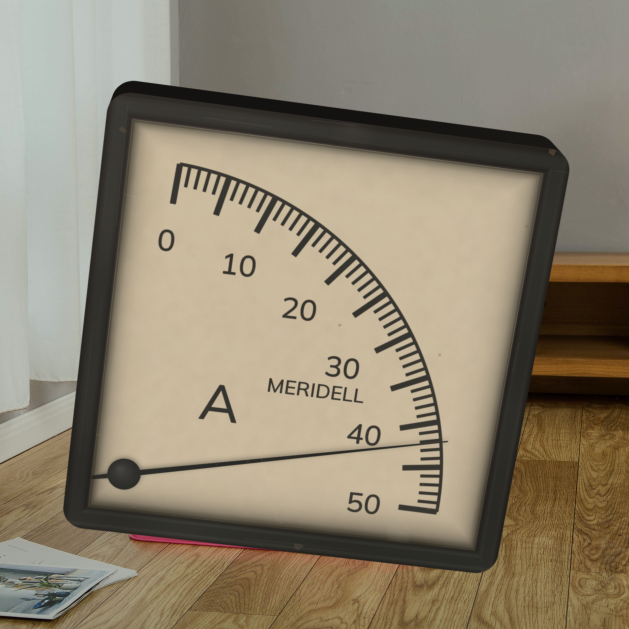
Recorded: 42
